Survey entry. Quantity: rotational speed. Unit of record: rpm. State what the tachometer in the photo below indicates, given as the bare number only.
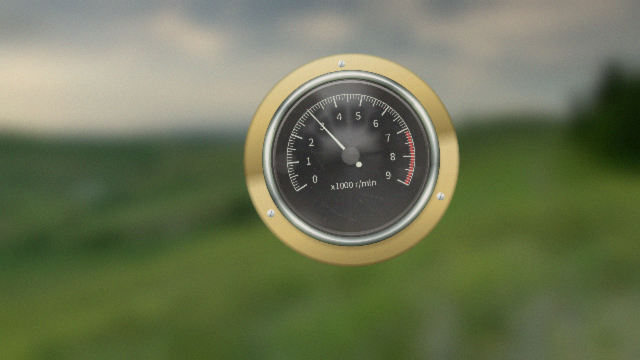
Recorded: 3000
